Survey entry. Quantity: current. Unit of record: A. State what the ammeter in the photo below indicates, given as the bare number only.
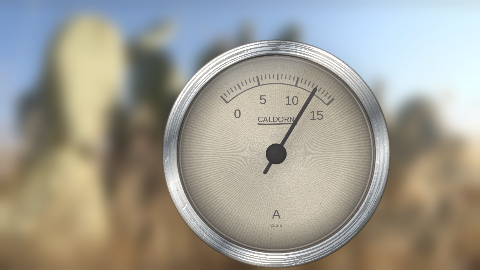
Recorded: 12.5
